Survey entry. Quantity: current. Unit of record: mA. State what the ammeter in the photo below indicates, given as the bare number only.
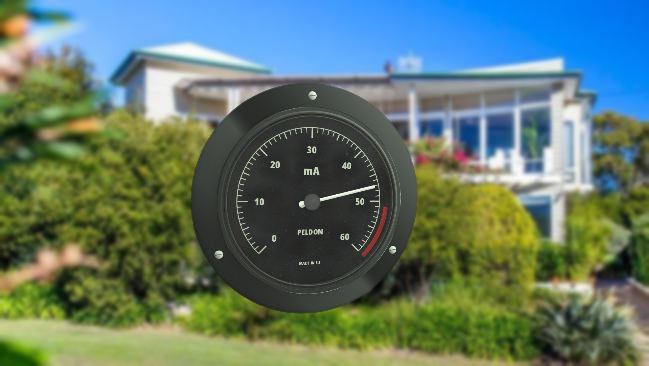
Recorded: 47
